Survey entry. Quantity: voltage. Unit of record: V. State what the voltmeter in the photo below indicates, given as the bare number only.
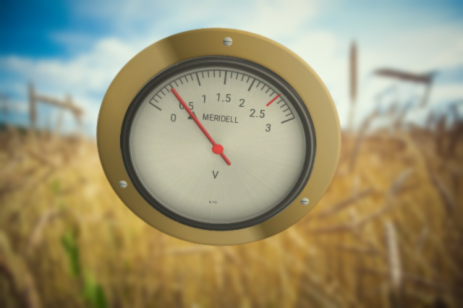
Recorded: 0.5
